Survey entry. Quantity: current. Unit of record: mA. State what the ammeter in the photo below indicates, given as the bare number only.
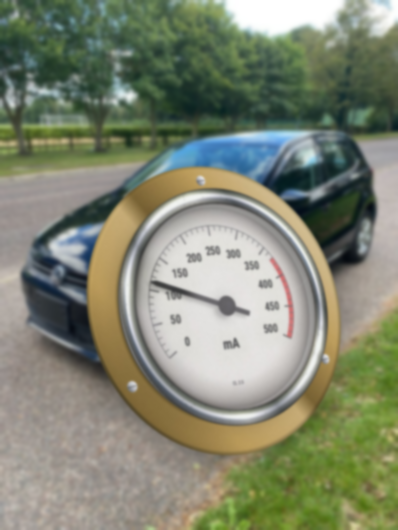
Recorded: 110
